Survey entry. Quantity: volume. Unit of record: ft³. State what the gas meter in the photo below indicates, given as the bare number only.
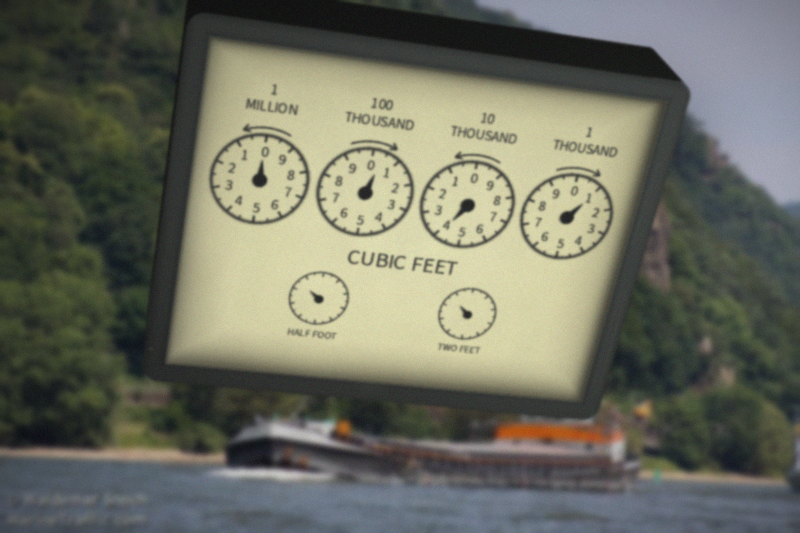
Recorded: 4100
